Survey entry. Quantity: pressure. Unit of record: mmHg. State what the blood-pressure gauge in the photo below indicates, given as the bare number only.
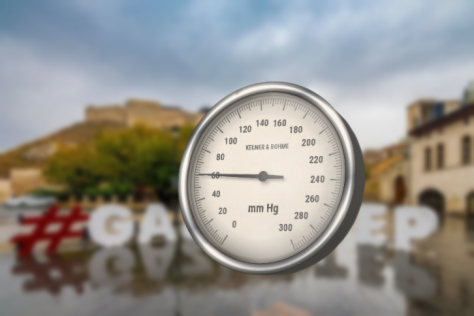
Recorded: 60
